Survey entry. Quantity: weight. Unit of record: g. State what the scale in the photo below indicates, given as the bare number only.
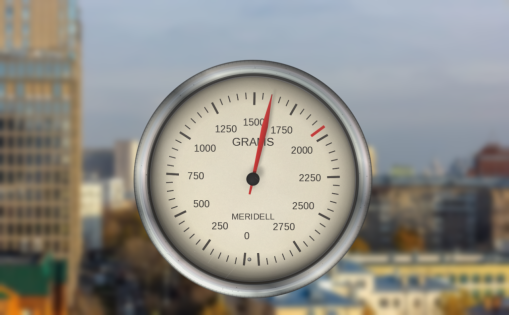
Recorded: 1600
